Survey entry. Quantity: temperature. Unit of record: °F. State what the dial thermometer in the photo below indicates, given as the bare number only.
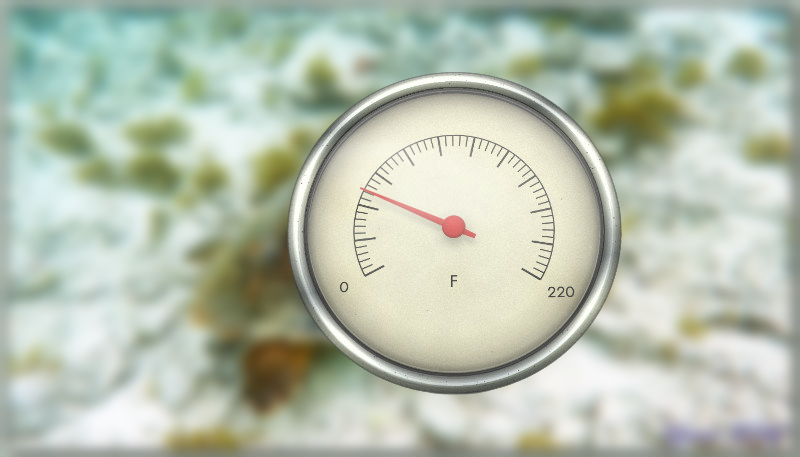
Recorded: 48
